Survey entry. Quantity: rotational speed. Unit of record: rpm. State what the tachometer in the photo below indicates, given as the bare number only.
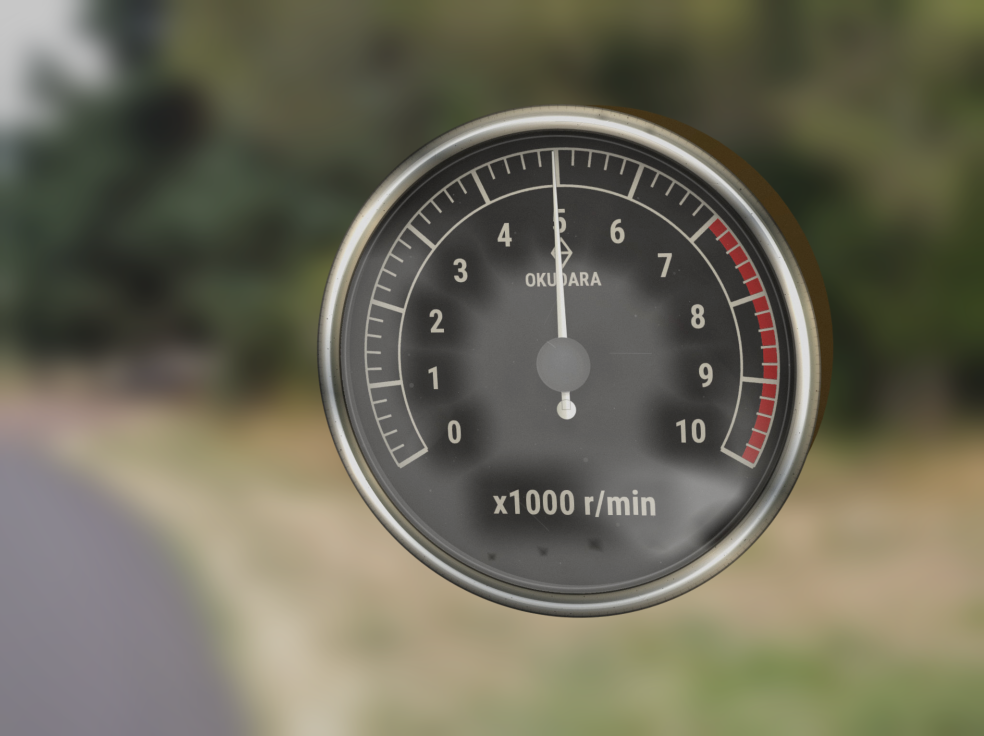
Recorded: 5000
